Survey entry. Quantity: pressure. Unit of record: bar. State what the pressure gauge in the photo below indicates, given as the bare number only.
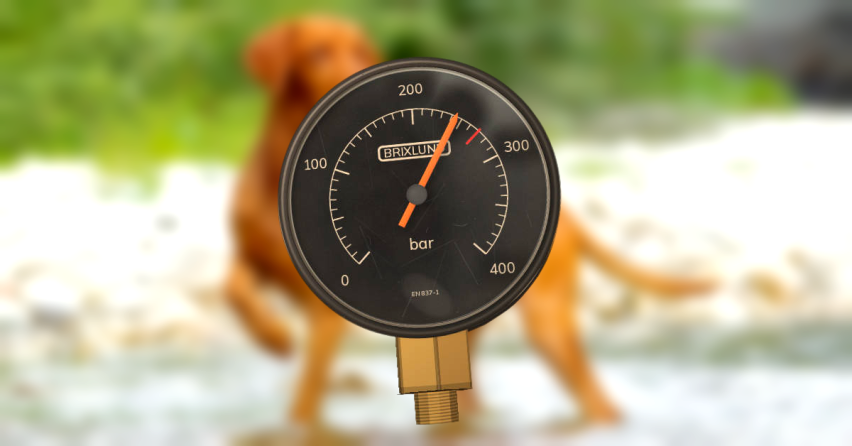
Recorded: 245
